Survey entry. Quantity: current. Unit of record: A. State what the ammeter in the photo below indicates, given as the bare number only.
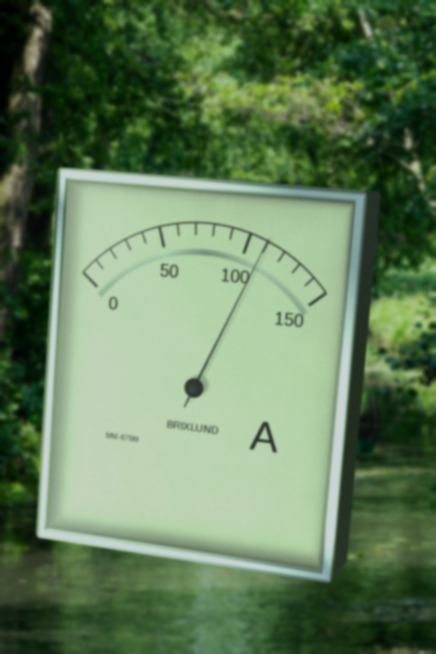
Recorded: 110
